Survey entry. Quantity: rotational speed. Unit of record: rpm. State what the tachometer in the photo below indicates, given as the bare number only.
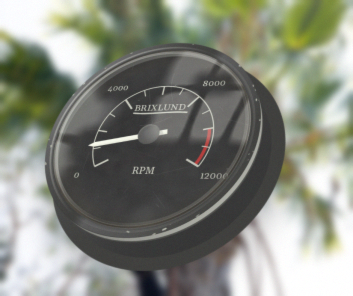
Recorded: 1000
